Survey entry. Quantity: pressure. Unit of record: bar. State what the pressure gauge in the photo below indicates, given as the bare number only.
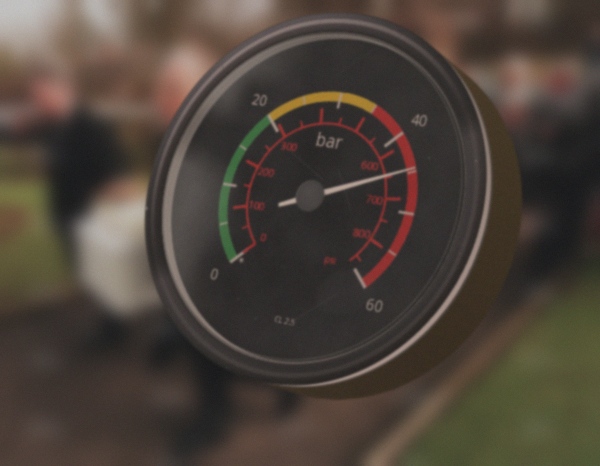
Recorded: 45
